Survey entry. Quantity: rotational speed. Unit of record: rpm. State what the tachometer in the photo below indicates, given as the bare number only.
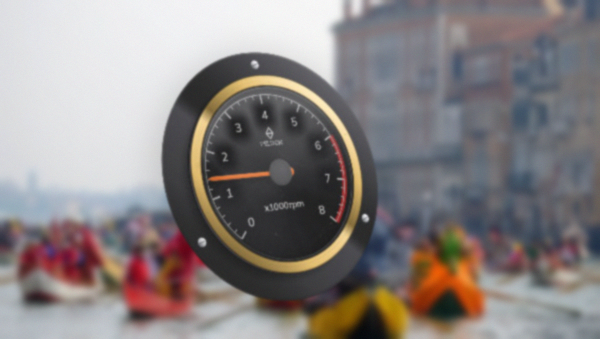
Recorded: 1400
